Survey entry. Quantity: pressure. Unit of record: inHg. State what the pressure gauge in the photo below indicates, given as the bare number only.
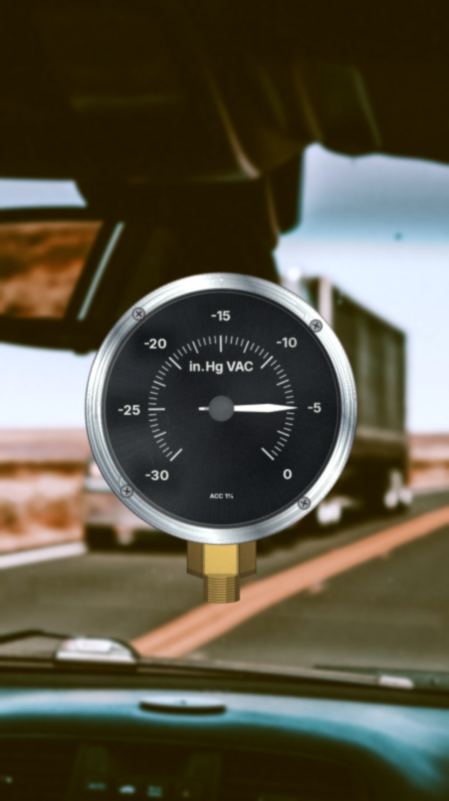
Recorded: -5
